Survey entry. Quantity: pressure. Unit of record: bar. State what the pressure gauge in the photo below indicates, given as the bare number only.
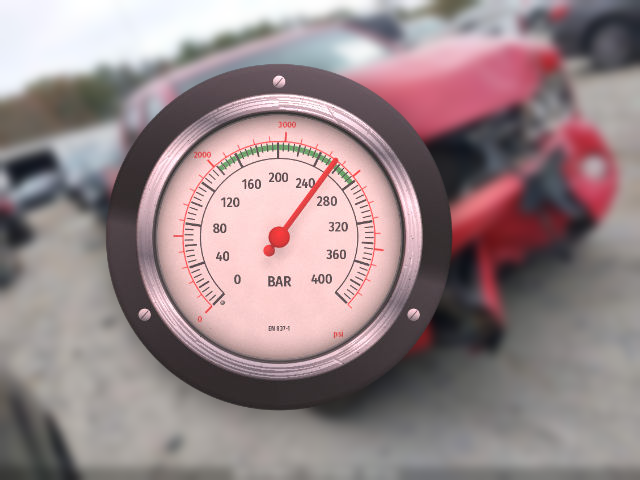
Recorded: 255
